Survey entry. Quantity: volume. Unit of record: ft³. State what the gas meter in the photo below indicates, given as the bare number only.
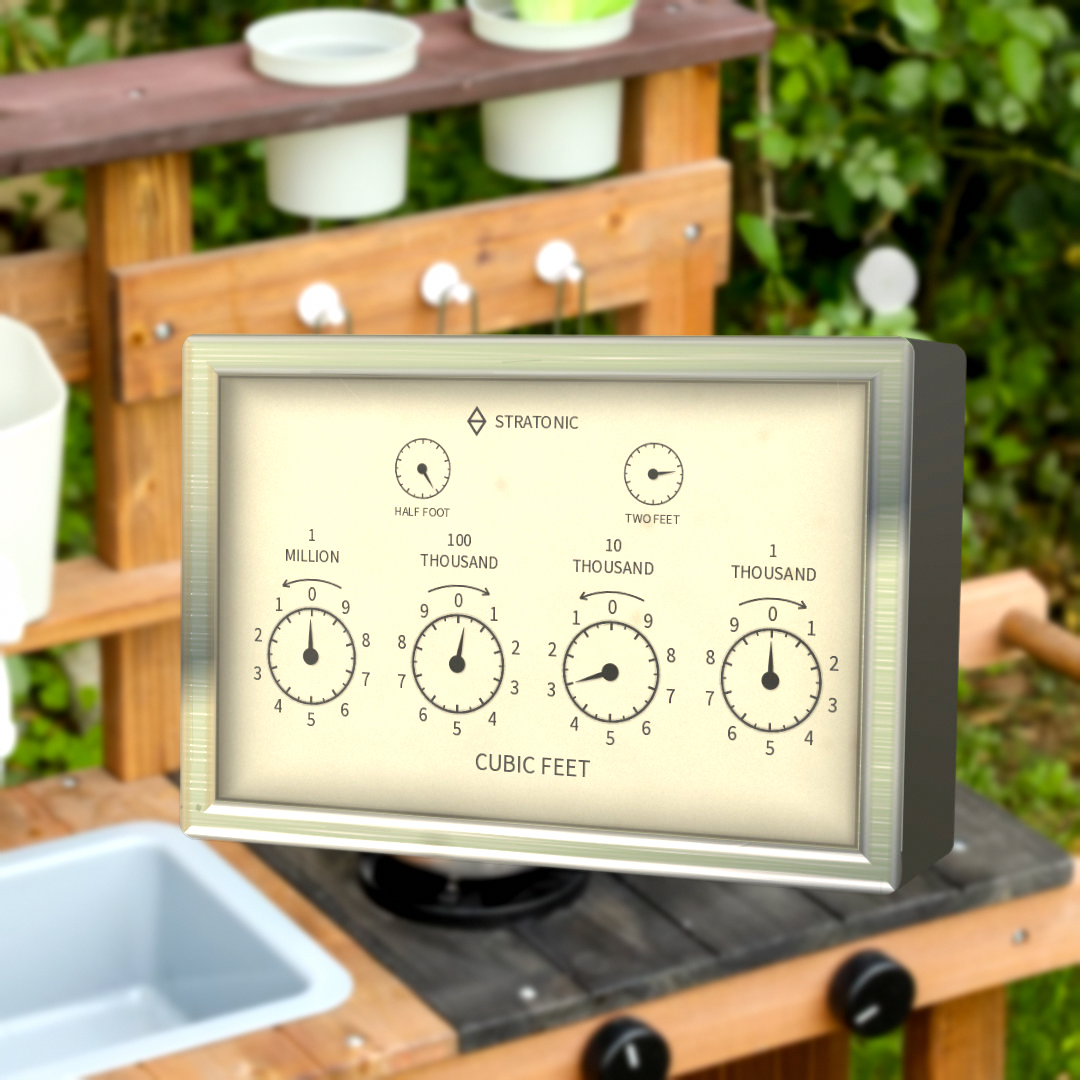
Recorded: 3000
